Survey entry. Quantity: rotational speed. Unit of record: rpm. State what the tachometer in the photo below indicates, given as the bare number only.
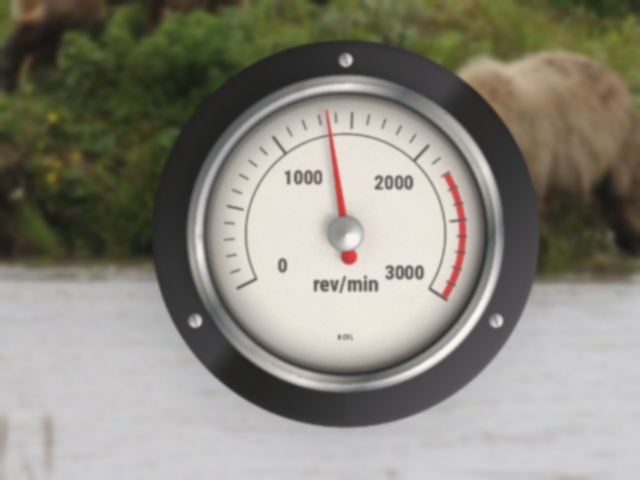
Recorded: 1350
